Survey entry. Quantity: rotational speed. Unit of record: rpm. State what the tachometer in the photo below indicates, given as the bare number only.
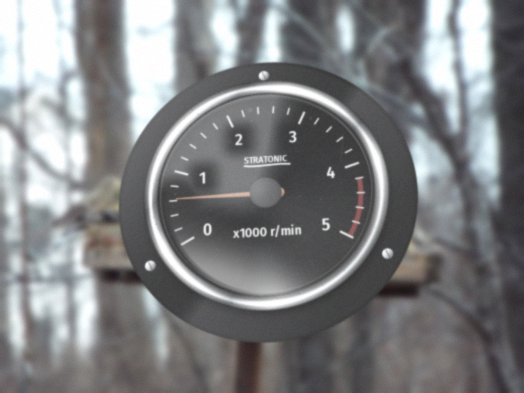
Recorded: 600
